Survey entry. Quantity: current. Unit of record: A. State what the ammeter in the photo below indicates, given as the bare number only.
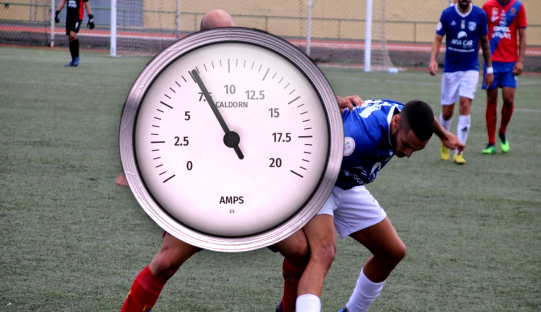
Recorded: 7.75
